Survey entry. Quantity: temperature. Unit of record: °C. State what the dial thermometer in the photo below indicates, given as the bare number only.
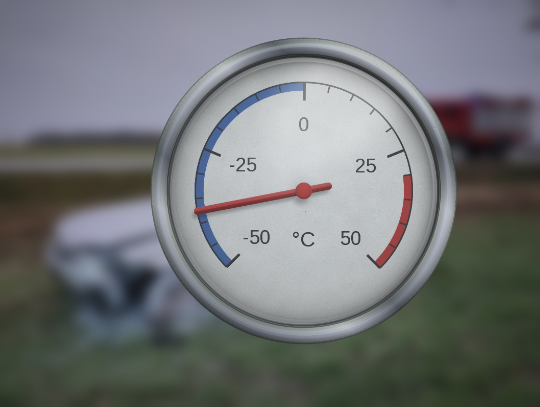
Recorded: -37.5
